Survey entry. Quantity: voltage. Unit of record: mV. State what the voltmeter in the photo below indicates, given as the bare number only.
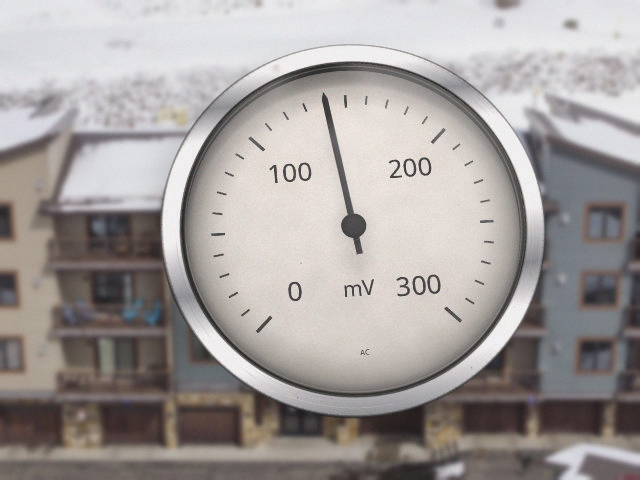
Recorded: 140
